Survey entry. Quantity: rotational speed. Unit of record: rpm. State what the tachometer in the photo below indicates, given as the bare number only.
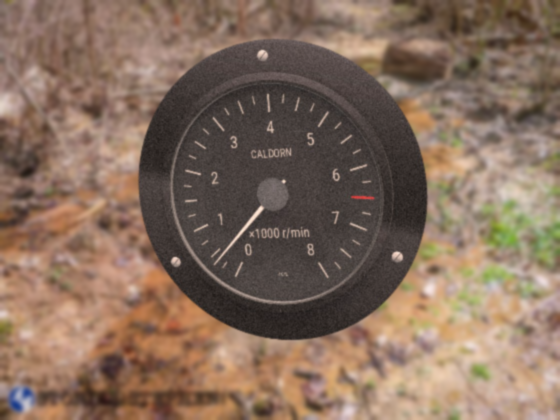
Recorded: 375
